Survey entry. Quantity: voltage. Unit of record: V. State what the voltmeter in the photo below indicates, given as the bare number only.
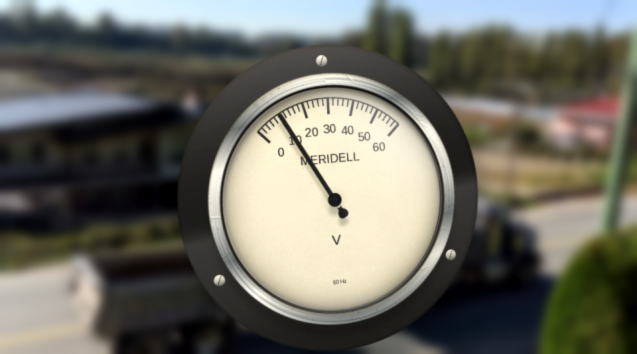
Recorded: 10
